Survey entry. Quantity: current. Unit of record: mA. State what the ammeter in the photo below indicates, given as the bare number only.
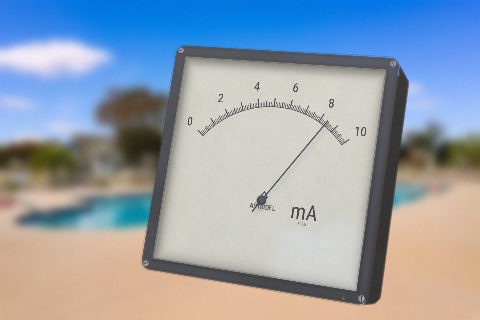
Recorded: 8.5
